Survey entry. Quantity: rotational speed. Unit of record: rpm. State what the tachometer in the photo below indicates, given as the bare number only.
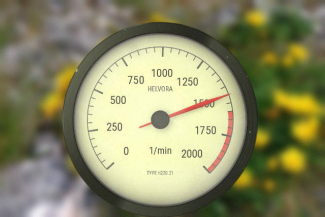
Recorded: 1500
